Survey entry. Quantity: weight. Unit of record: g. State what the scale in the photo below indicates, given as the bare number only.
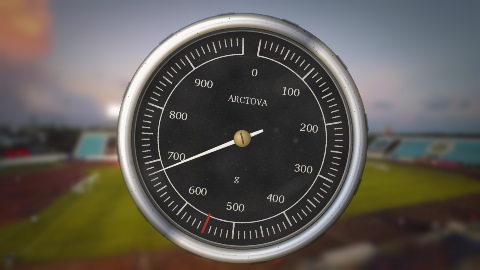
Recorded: 680
